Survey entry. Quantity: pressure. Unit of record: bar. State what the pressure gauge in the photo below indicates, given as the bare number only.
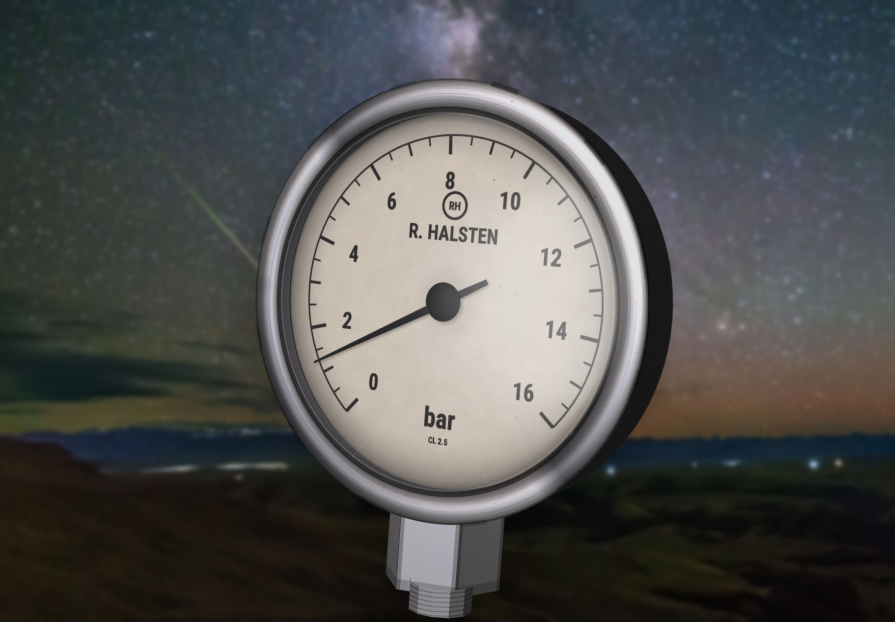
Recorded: 1.25
